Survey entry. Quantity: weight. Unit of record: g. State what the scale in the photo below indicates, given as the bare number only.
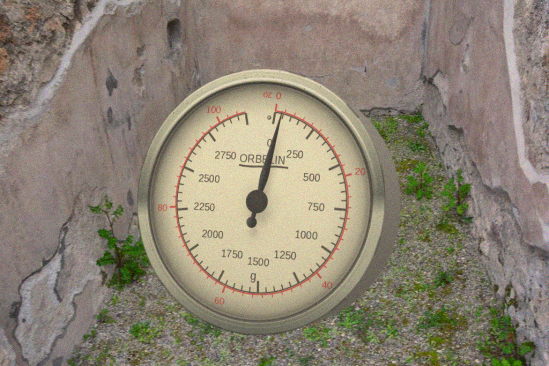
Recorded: 50
